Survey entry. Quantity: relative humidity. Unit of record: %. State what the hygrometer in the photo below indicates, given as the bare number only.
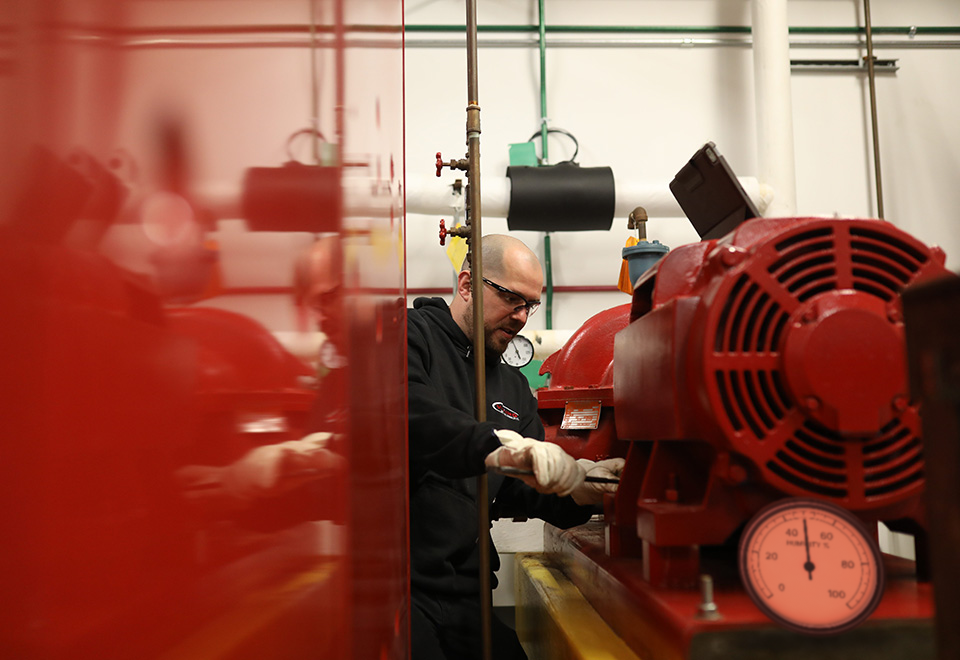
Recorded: 48
